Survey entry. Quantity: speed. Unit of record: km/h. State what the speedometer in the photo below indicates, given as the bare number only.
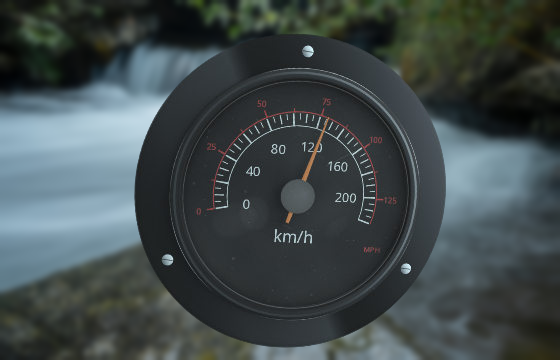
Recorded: 125
